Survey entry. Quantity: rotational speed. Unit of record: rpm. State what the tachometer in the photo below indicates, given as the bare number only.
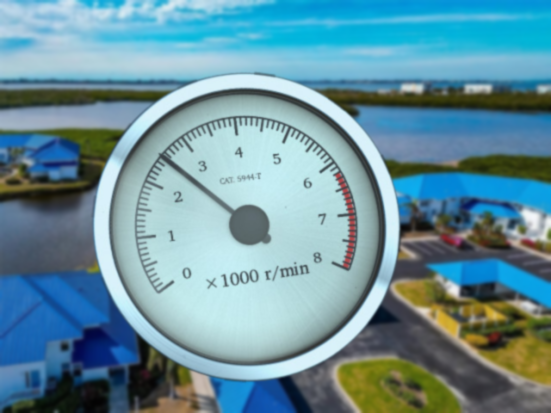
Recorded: 2500
